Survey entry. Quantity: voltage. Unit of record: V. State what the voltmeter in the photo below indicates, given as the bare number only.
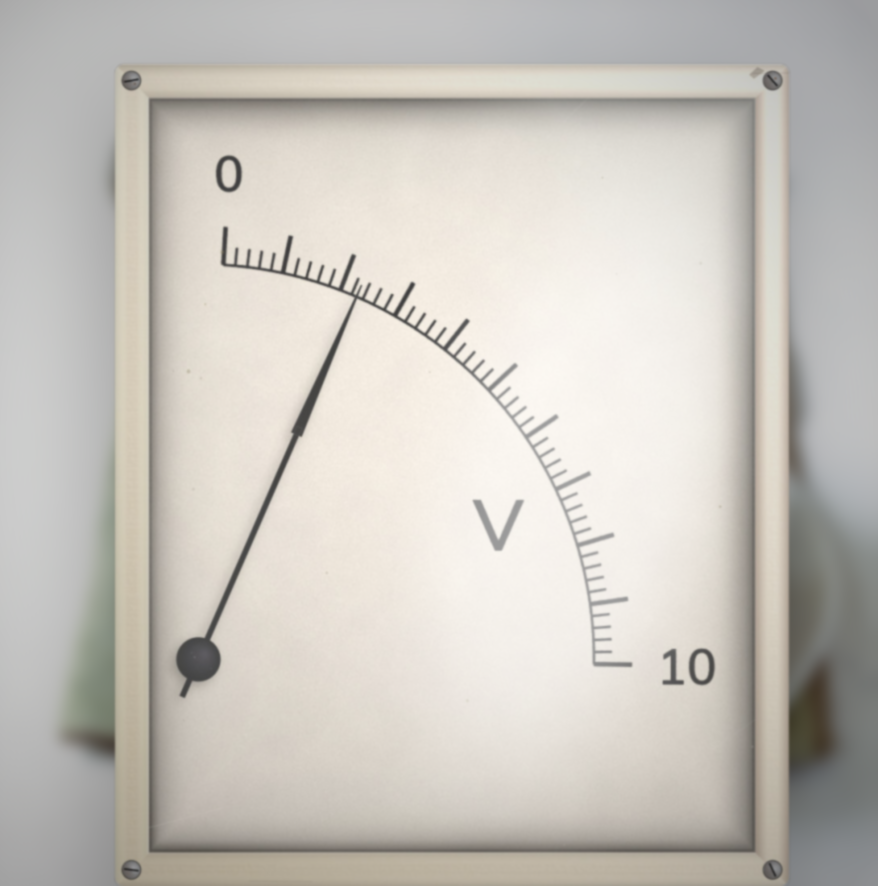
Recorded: 2.3
